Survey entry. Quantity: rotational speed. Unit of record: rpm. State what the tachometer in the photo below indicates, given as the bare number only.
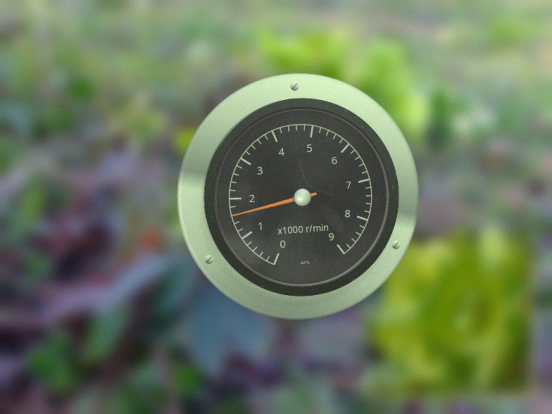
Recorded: 1600
